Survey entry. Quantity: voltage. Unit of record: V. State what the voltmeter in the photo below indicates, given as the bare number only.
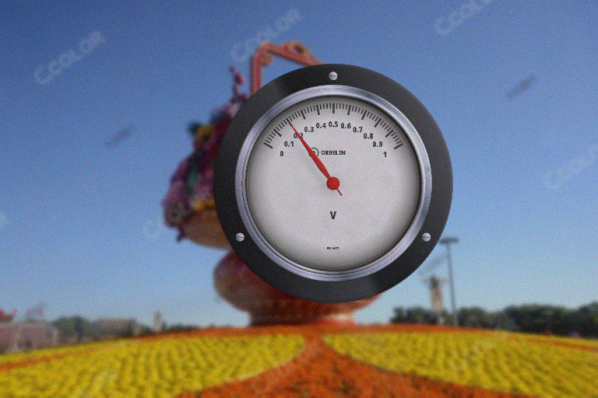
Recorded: 0.2
